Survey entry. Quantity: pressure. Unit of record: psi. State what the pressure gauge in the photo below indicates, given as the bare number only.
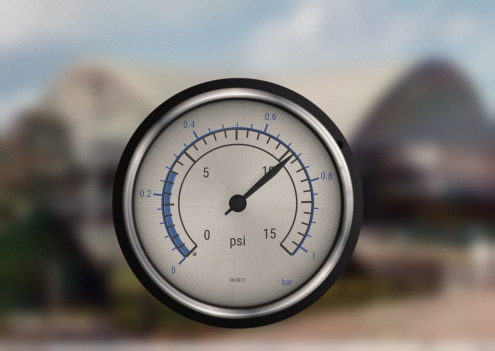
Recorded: 10.25
